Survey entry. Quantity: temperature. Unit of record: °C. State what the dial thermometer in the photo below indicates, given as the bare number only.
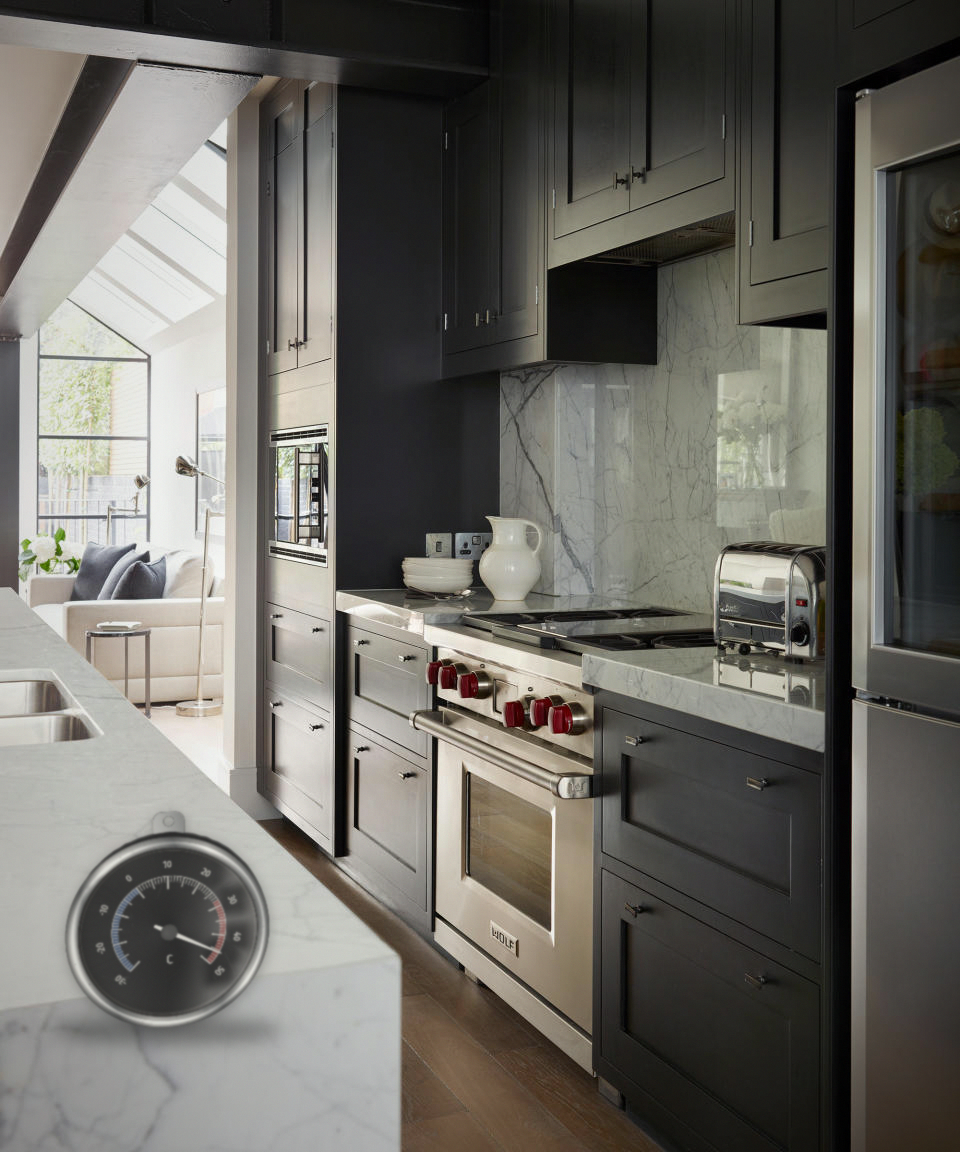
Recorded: 45
